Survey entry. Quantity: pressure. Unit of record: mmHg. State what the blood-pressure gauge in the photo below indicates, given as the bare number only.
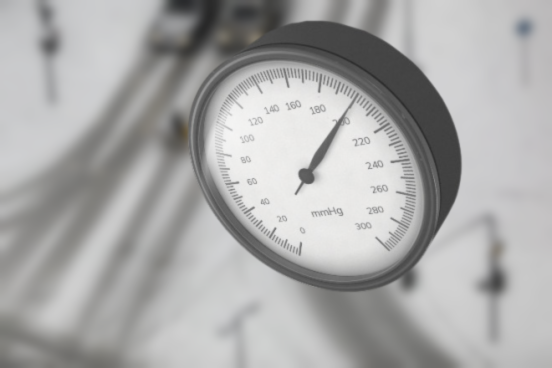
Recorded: 200
